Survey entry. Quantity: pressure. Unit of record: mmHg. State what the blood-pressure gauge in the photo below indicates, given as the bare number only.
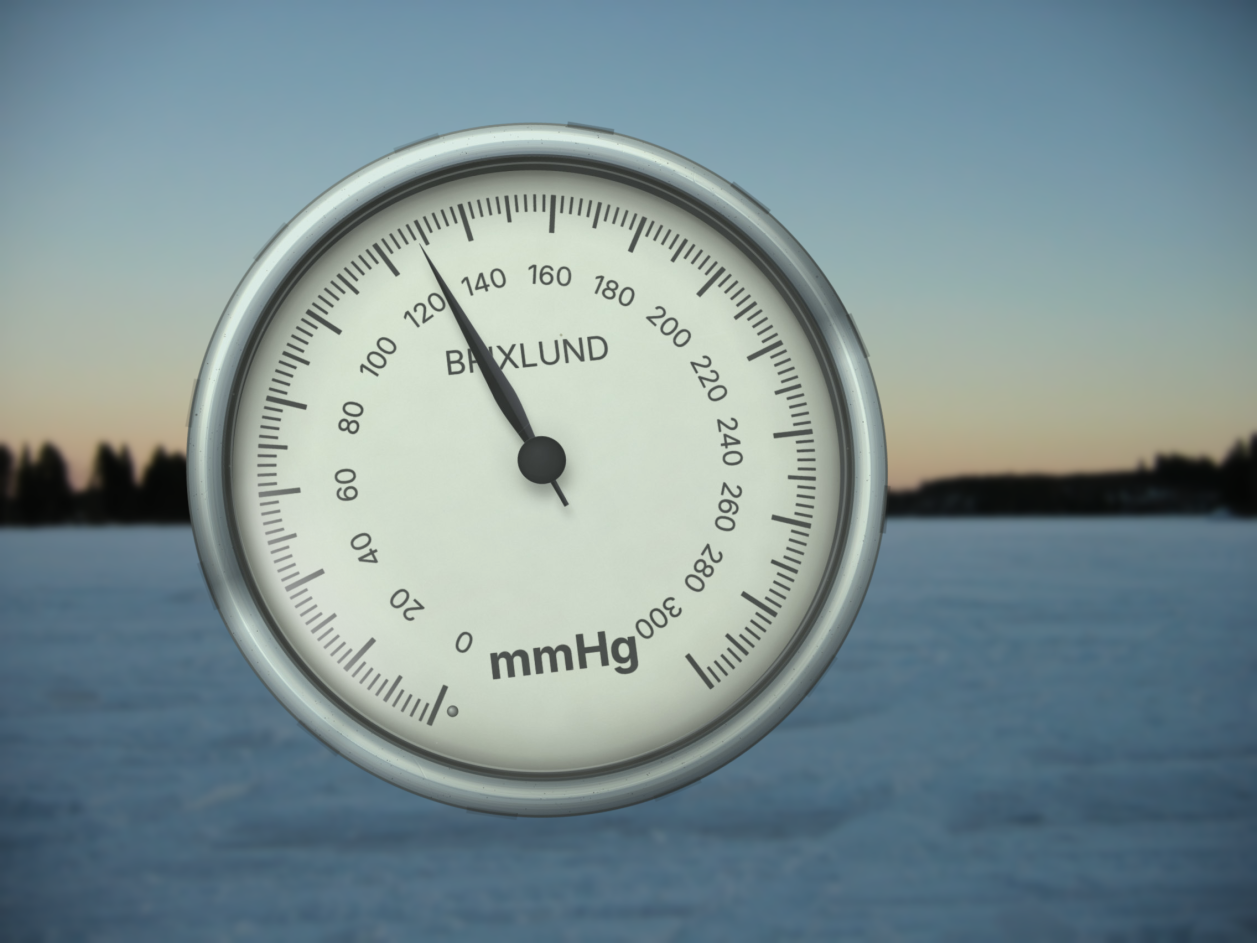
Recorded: 128
